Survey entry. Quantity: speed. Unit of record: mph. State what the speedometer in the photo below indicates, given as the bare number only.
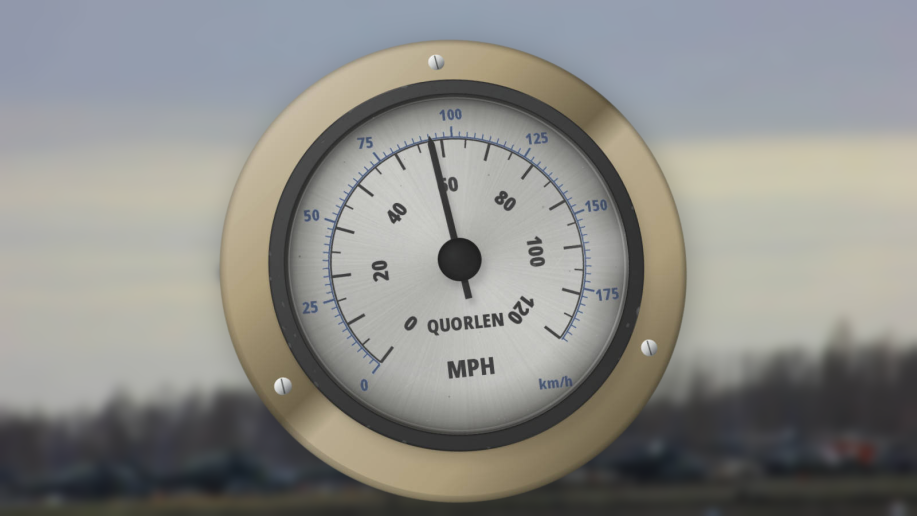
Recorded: 57.5
